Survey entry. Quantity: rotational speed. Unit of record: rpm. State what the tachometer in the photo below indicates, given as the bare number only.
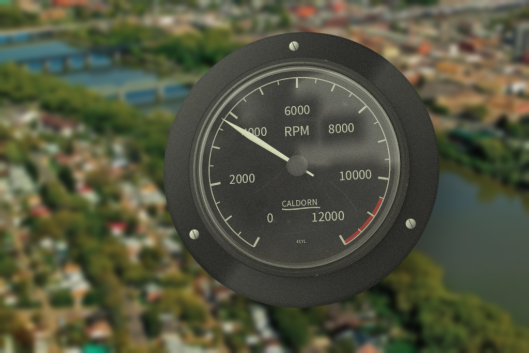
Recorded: 3750
